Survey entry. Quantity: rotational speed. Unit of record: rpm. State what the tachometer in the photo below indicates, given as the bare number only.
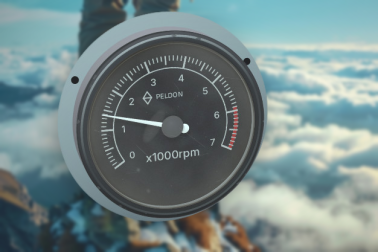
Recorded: 1400
